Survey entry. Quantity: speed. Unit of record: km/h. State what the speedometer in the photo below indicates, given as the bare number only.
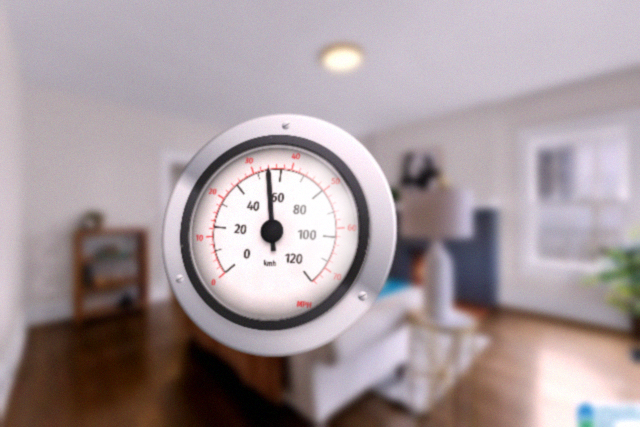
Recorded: 55
